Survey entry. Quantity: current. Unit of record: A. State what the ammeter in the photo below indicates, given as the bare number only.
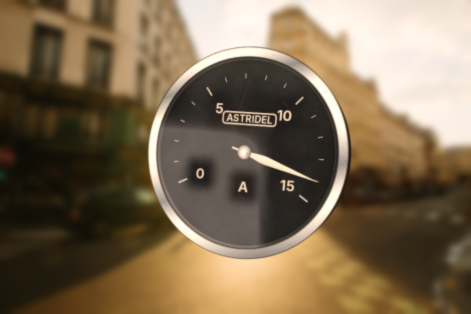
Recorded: 14
